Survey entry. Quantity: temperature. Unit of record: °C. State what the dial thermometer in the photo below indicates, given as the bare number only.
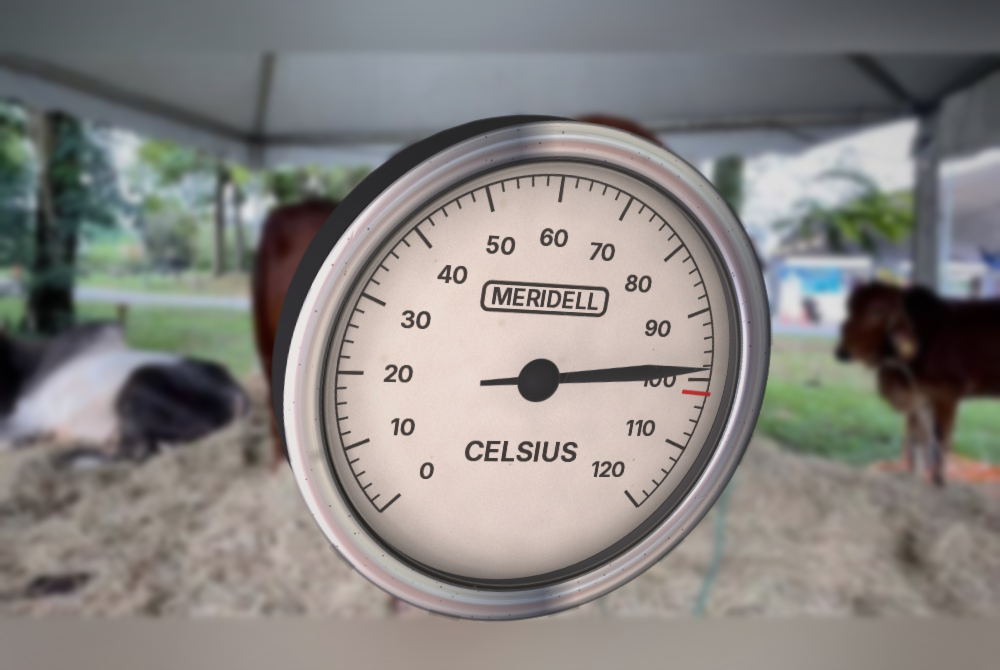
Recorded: 98
